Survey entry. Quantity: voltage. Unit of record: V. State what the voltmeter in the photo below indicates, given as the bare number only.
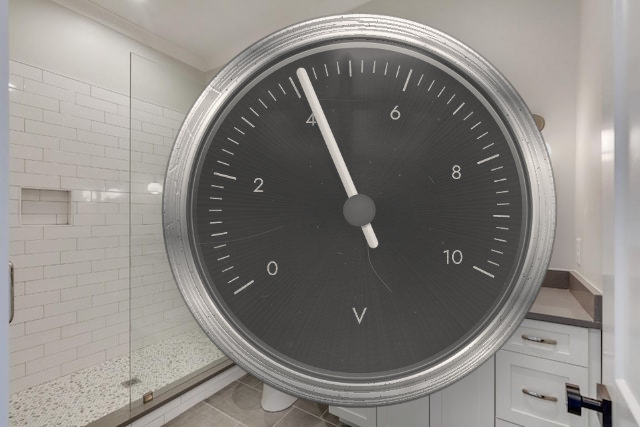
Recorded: 4.2
